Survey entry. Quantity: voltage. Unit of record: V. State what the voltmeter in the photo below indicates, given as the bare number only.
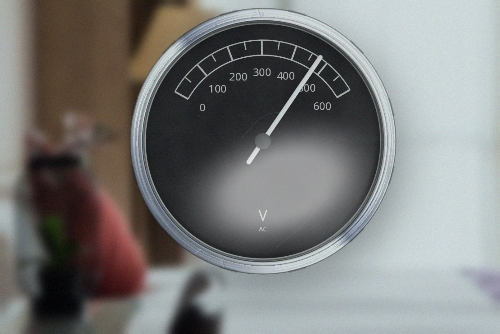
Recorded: 475
